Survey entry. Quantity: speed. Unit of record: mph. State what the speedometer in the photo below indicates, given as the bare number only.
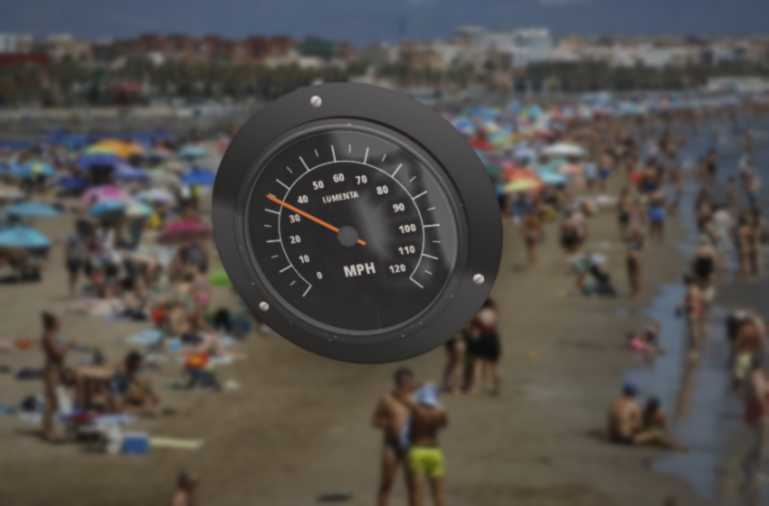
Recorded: 35
